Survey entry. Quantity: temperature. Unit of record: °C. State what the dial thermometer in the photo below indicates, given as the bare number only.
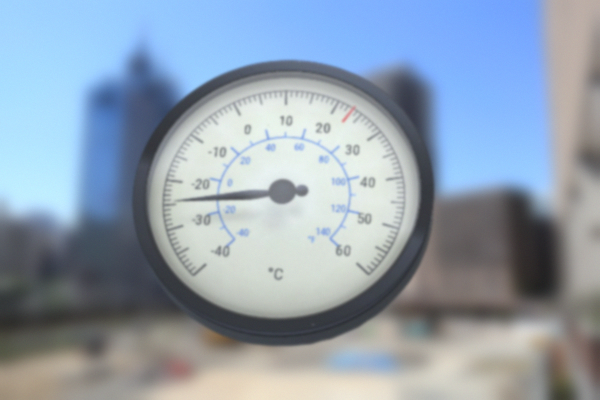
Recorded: -25
